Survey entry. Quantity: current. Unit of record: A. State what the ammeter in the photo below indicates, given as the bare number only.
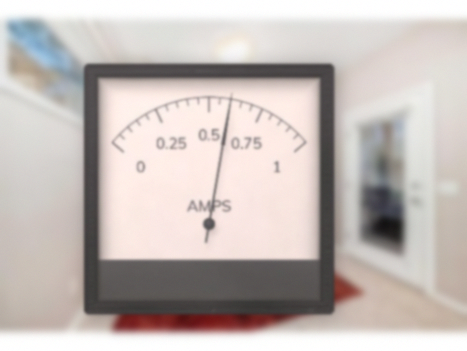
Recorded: 0.6
